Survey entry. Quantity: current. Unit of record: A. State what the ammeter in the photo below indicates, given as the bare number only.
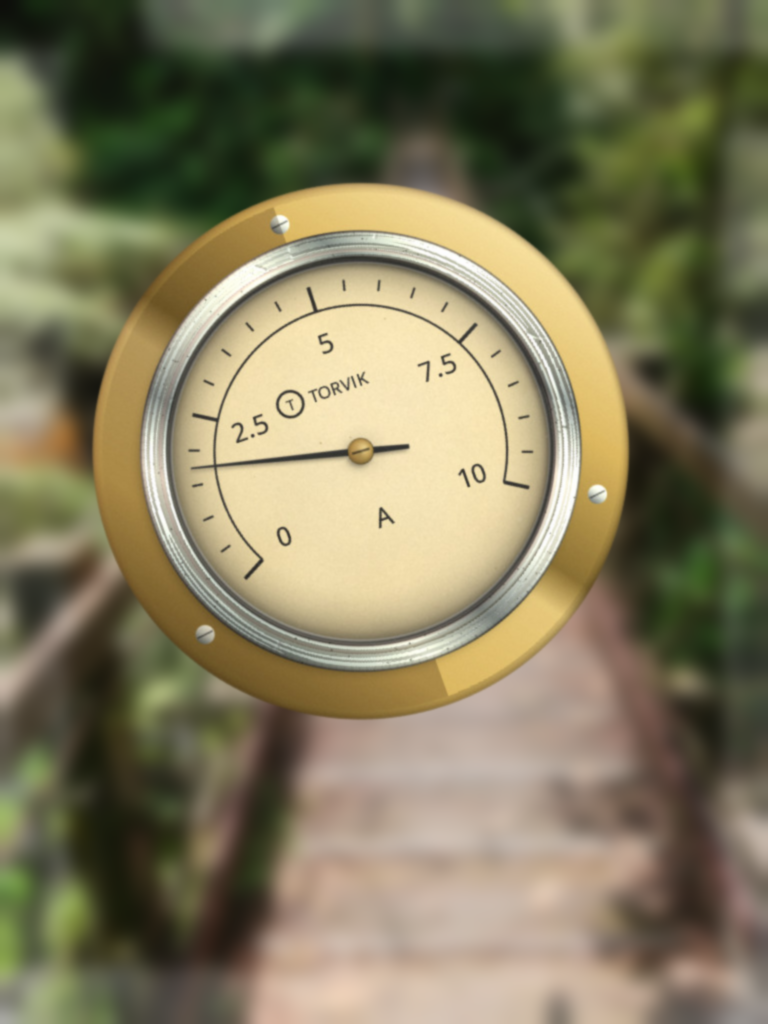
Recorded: 1.75
